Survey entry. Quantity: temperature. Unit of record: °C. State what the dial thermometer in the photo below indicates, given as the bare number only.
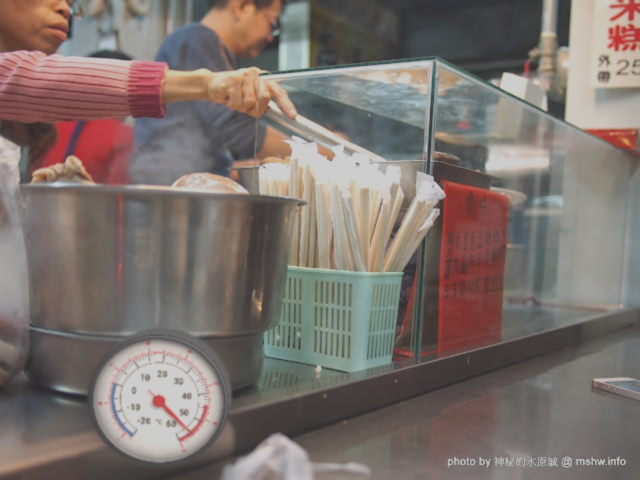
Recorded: 55
